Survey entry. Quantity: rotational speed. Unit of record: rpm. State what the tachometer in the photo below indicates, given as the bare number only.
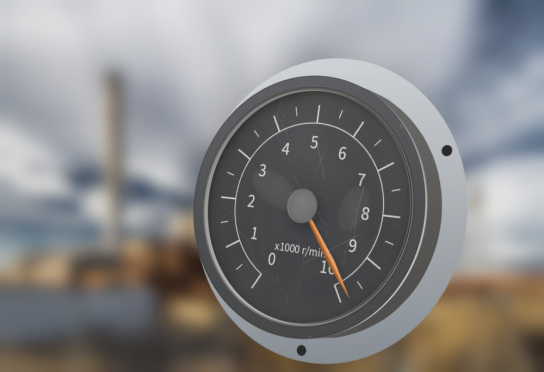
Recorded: 9750
